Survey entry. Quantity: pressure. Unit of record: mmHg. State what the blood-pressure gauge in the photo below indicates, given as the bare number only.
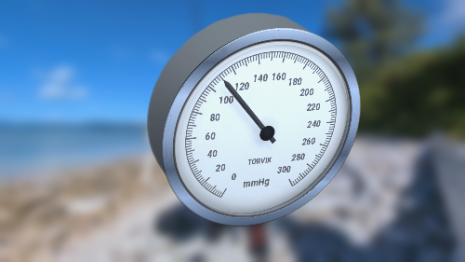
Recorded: 110
